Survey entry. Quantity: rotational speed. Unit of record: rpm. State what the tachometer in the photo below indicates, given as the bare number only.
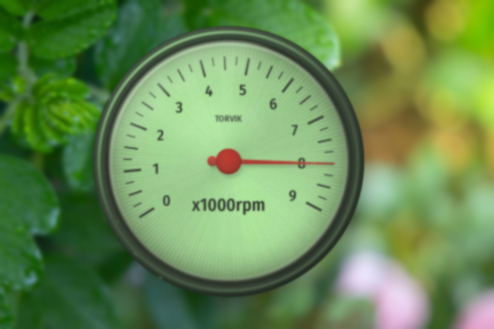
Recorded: 8000
